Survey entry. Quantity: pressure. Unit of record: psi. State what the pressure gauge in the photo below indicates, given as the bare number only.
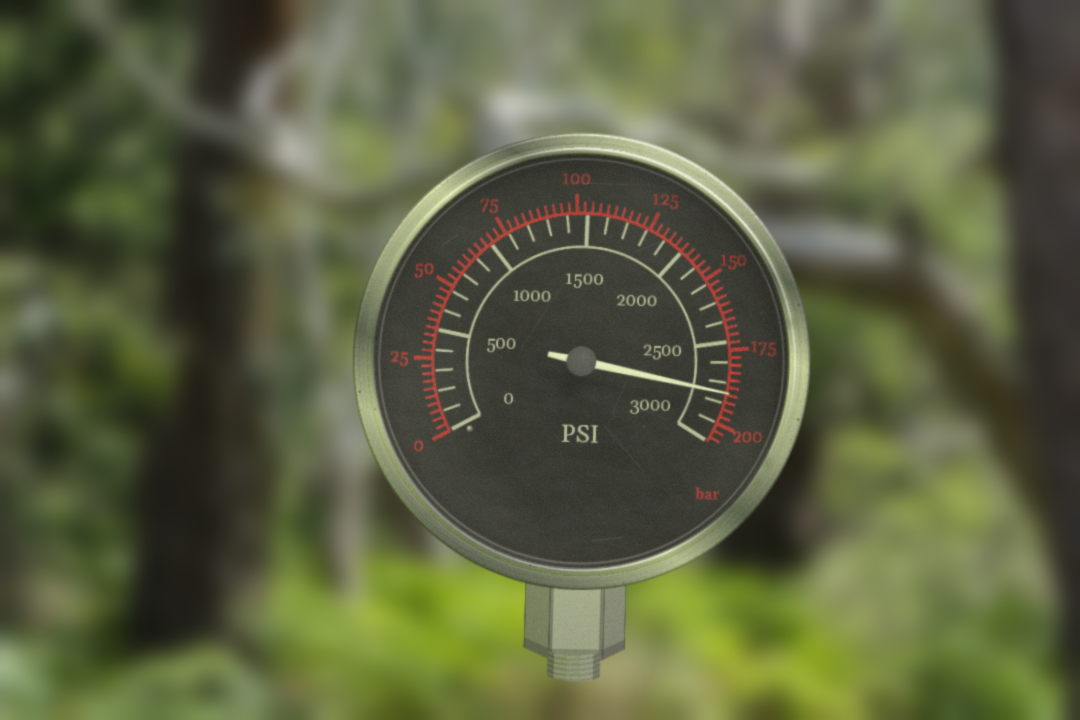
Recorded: 2750
